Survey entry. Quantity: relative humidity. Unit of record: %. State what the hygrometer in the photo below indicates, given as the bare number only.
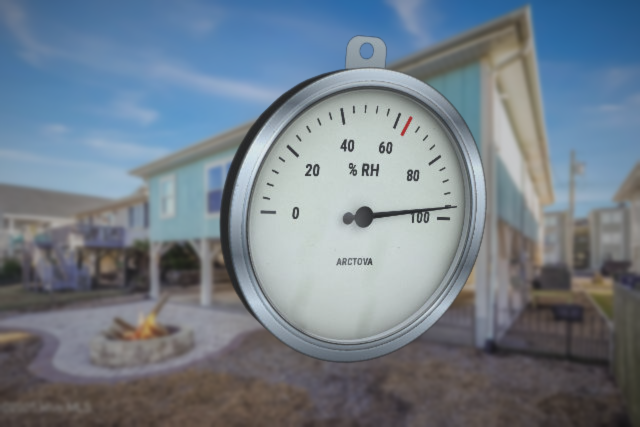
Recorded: 96
